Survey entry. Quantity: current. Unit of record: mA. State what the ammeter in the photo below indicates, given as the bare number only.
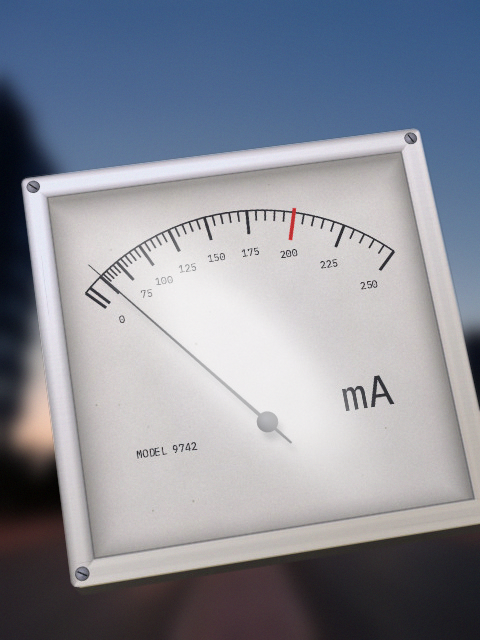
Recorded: 50
